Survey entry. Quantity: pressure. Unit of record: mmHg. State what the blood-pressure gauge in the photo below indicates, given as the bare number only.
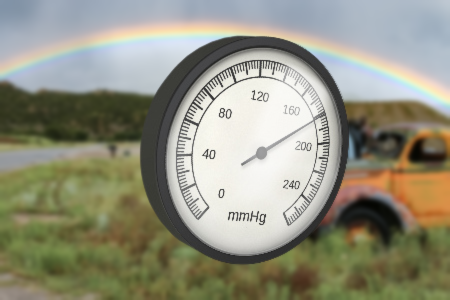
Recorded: 180
